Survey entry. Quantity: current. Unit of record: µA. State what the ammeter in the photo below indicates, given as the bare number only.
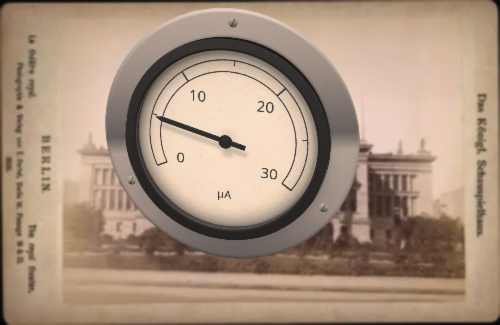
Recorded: 5
